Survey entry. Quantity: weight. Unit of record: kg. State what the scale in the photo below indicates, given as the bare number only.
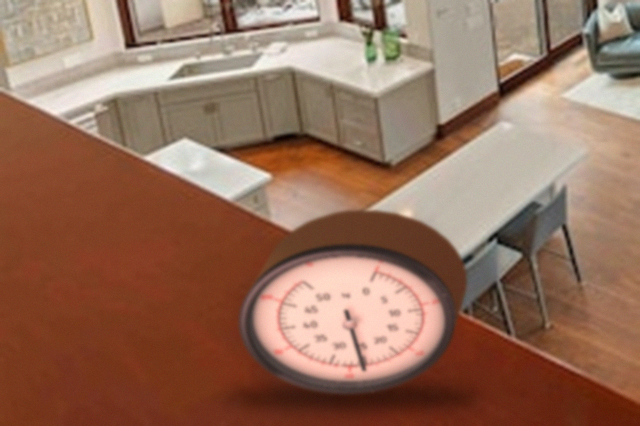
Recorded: 25
